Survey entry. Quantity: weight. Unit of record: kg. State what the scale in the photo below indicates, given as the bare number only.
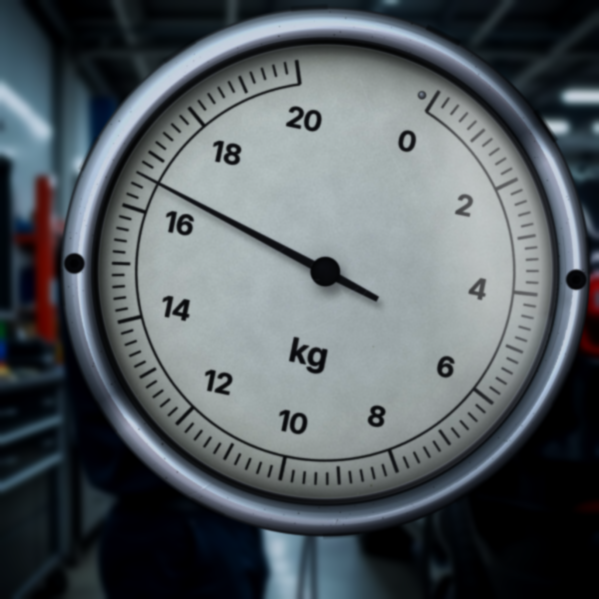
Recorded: 16.6
